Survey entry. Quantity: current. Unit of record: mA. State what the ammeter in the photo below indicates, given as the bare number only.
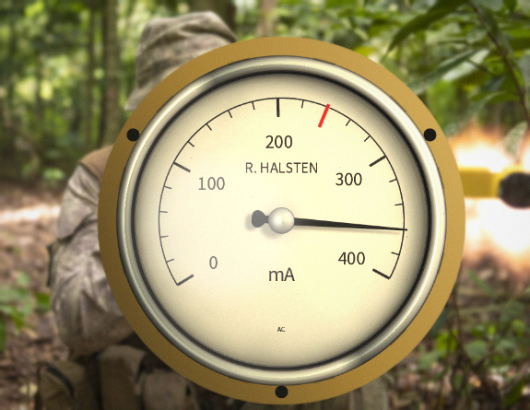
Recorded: 360
